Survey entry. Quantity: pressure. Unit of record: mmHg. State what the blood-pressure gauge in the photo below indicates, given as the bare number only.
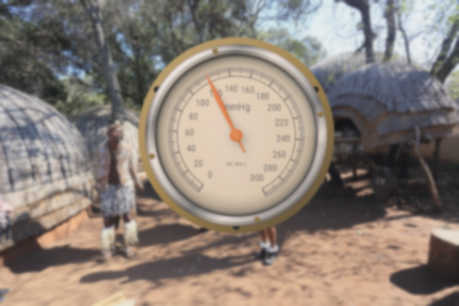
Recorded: 120
